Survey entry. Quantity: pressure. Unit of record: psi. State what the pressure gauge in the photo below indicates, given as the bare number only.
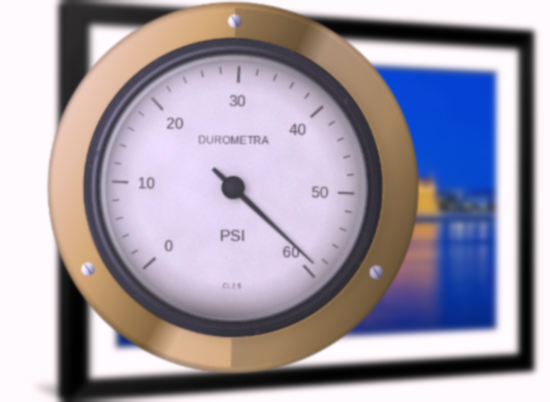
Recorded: 59
